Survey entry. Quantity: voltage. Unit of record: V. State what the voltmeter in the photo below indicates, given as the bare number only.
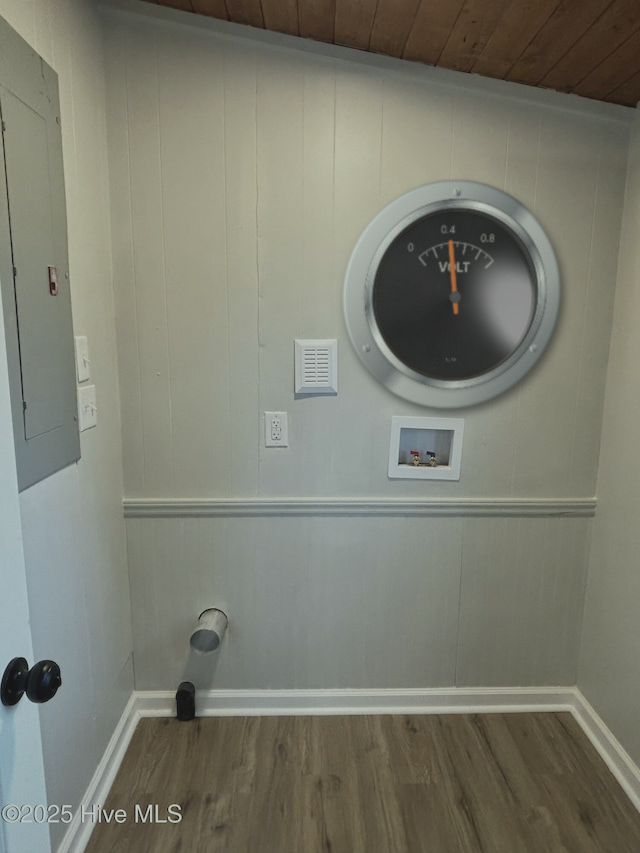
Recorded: 0.4
